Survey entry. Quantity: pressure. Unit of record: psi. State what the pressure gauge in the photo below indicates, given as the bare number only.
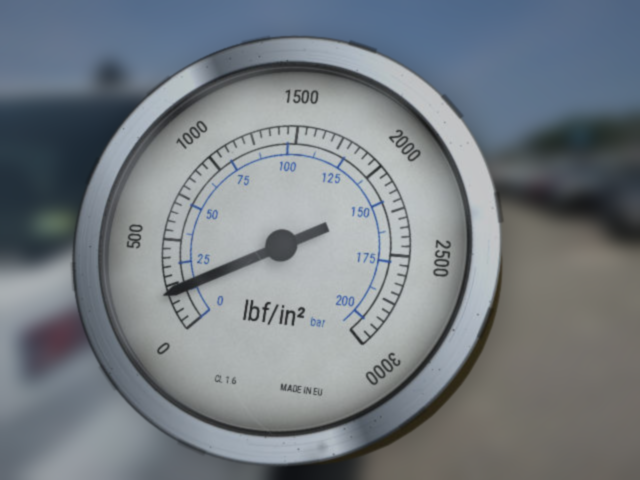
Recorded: 200
